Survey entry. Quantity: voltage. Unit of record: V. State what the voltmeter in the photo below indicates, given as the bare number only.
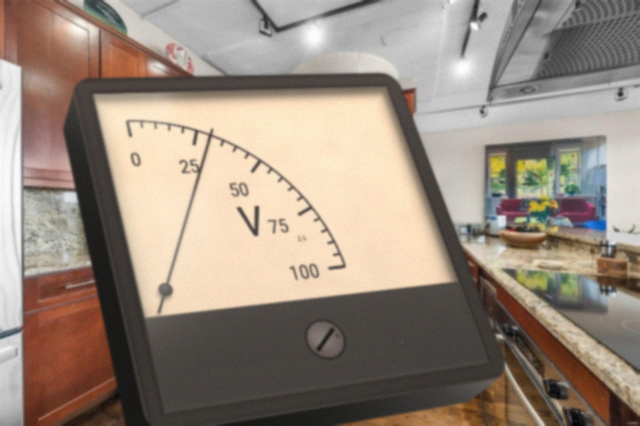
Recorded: 30
